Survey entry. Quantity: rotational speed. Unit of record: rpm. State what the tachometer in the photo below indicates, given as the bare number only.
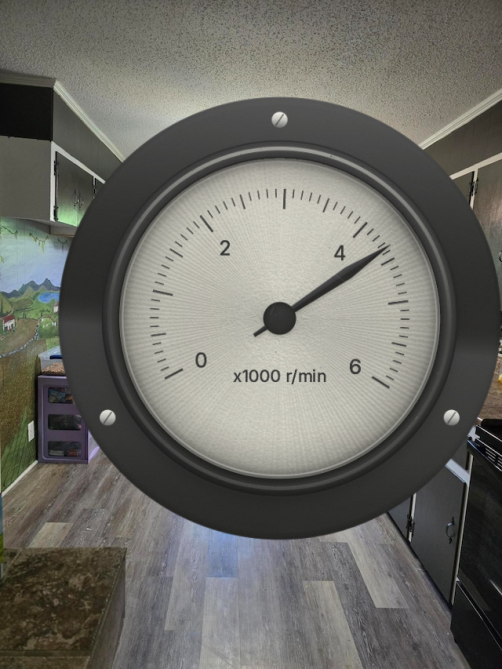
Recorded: 4350
